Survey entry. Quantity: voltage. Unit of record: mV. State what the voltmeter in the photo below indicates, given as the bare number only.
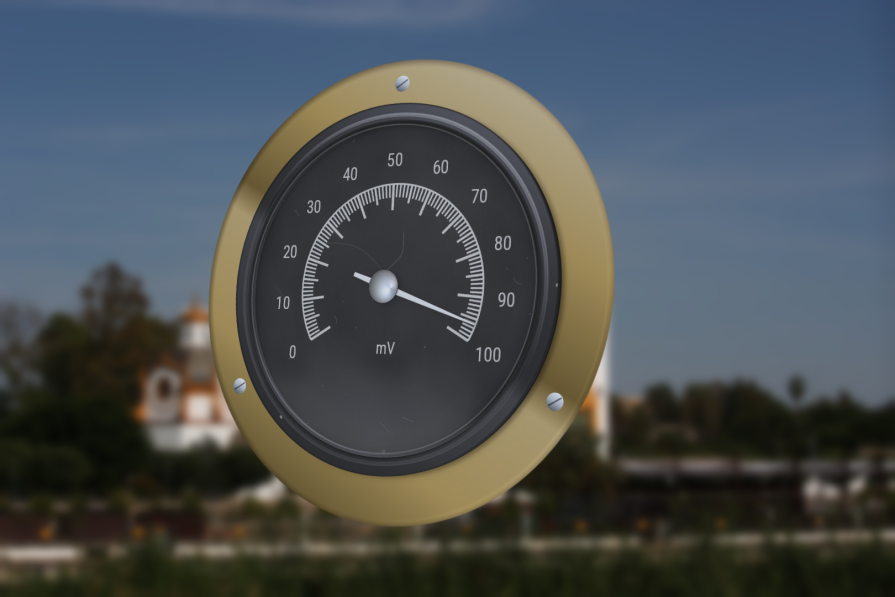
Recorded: 96
